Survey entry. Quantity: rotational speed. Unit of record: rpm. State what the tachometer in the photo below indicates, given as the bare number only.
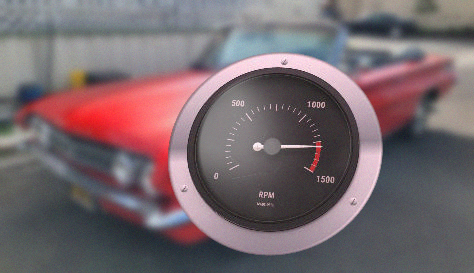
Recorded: 1300
